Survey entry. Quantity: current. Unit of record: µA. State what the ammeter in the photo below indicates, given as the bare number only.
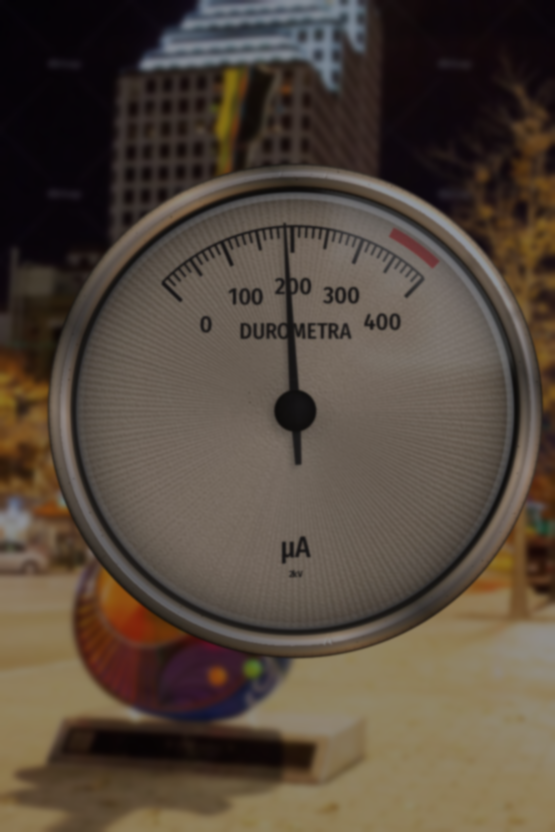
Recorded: 190
